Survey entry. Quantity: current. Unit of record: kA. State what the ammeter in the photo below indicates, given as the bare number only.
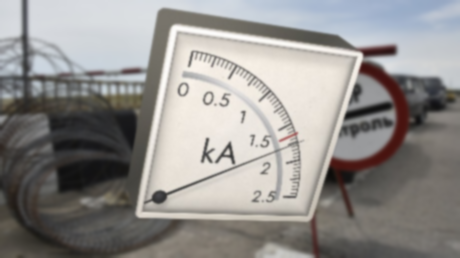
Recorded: 1.75
